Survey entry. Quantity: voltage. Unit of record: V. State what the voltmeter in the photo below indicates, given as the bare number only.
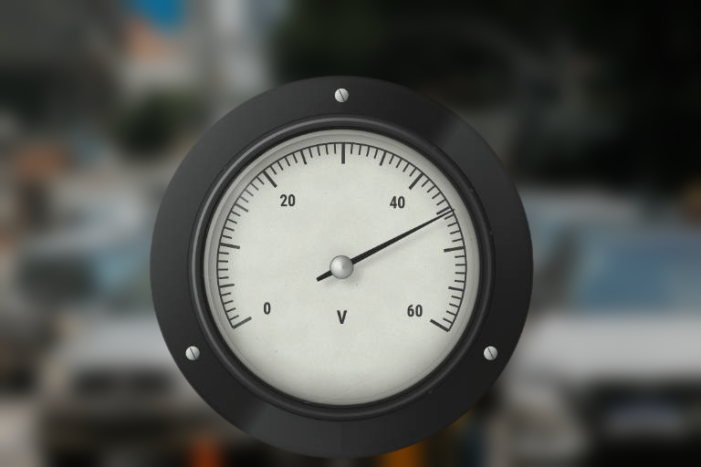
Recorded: 45.5
